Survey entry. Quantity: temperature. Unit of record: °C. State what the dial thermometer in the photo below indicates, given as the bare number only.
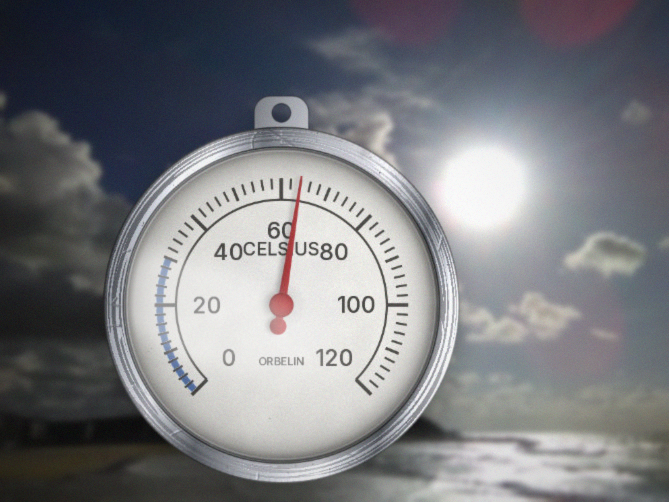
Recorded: 64
